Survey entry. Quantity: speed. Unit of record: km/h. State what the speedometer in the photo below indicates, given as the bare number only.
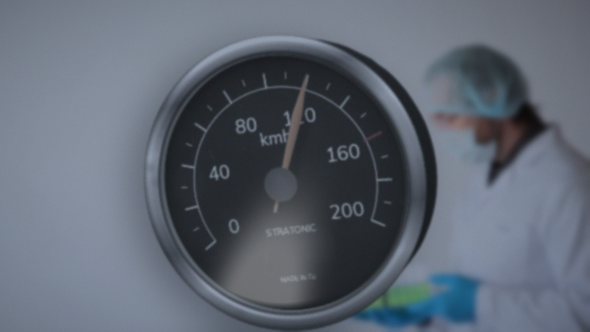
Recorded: 120
